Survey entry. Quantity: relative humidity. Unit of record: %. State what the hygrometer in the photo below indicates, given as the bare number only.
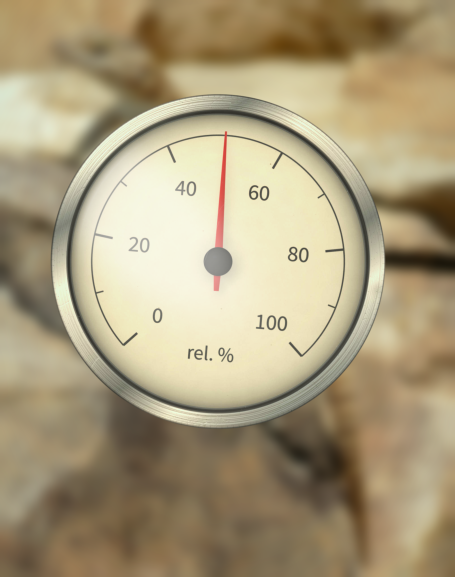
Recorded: 50
